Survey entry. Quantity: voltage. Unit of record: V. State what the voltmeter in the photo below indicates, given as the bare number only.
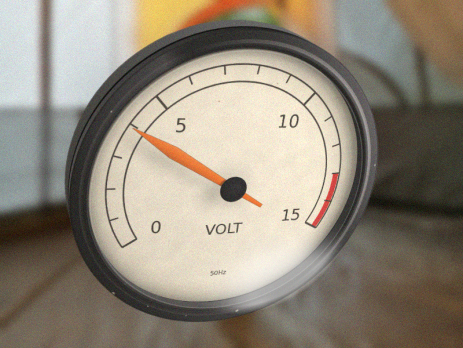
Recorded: 4
